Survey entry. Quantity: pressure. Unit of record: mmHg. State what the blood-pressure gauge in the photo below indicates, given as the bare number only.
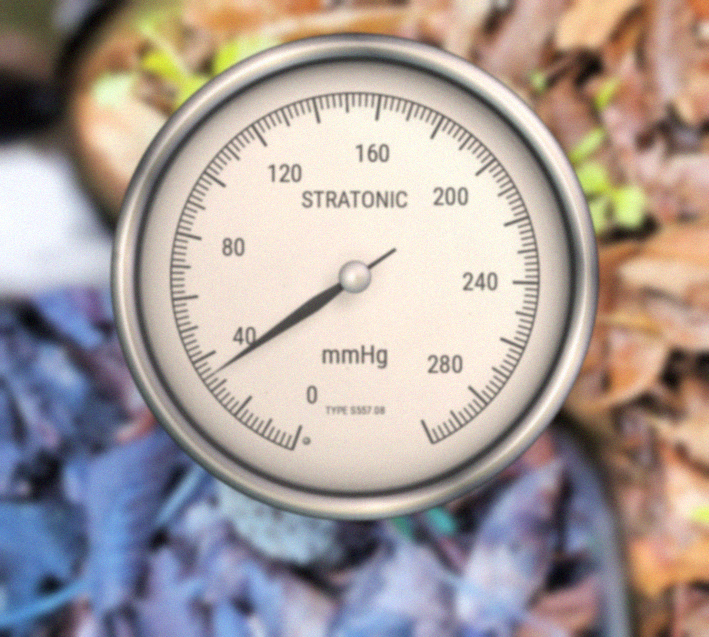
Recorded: 34
